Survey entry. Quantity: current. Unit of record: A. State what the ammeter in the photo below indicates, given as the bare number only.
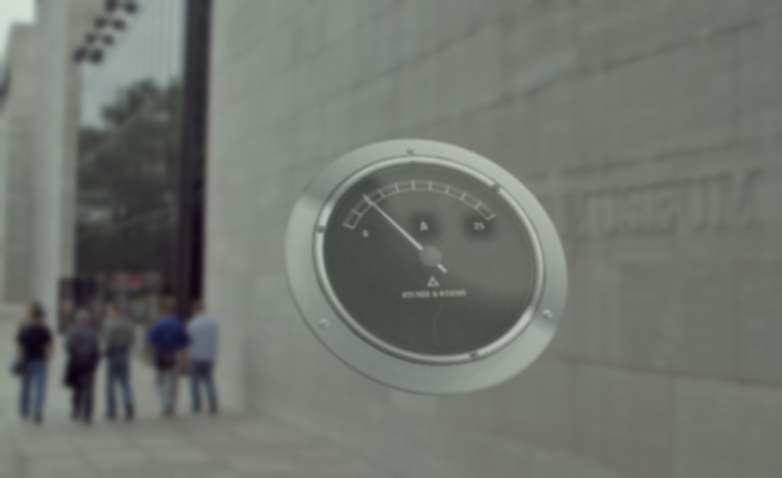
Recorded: 5
